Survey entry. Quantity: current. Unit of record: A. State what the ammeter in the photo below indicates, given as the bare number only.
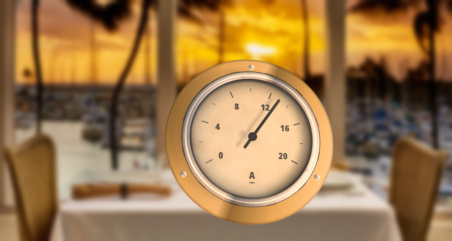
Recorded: 13
